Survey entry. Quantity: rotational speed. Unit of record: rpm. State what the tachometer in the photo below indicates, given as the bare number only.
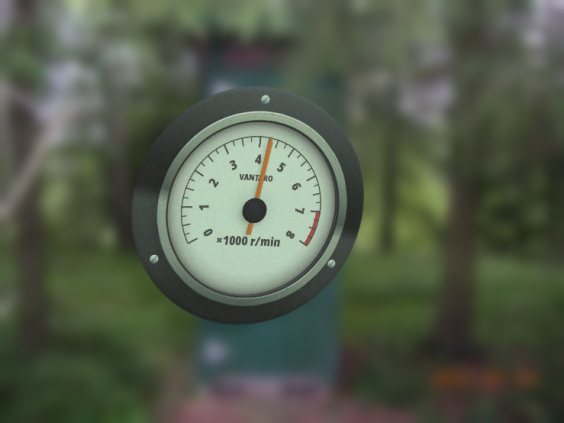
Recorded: 4250
